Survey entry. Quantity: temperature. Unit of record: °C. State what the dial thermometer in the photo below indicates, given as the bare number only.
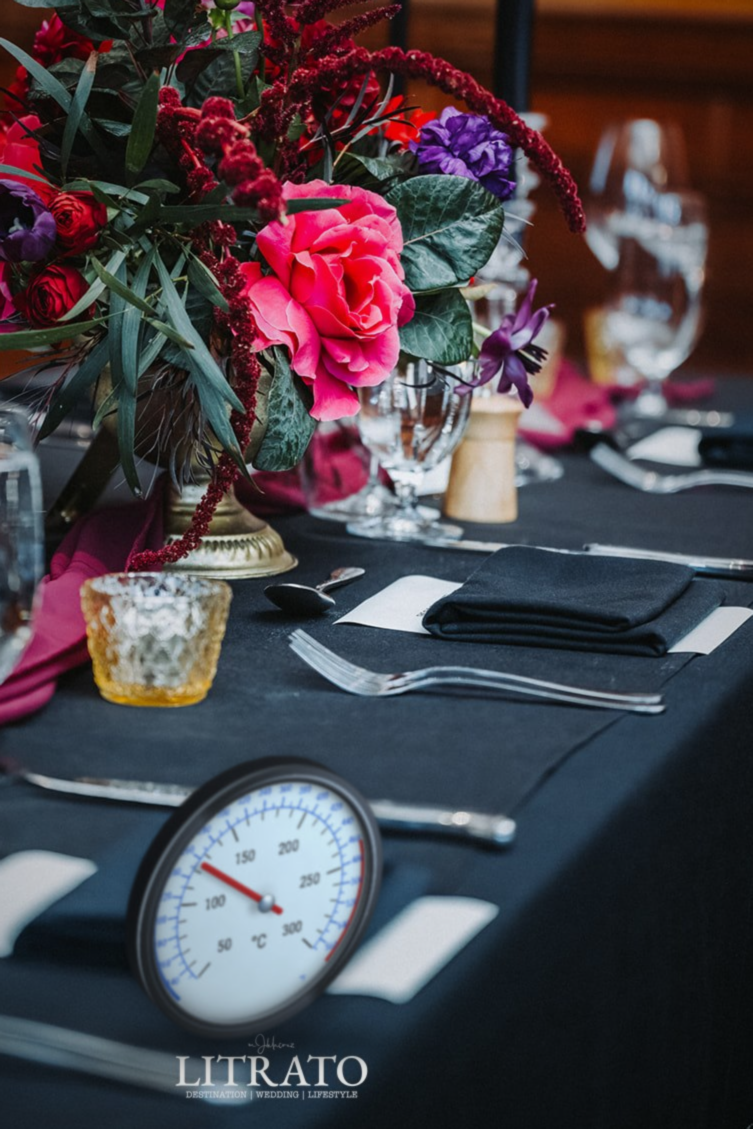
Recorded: 125
